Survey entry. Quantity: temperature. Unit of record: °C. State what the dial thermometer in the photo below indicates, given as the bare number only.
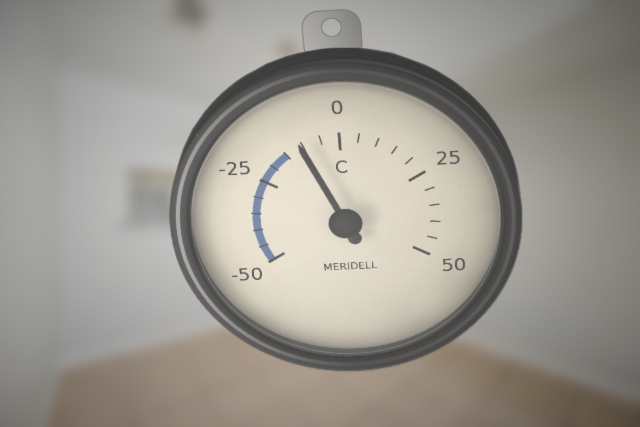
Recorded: -10
